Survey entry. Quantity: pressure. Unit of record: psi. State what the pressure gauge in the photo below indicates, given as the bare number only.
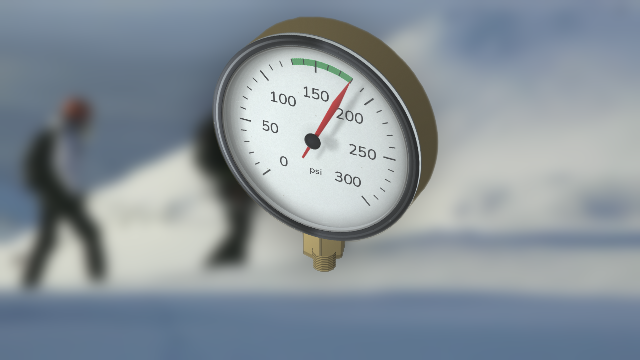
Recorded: 180
